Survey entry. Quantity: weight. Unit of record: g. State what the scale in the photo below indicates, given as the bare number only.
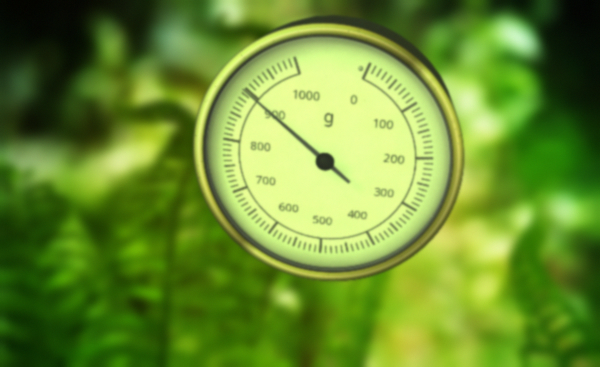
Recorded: 900
